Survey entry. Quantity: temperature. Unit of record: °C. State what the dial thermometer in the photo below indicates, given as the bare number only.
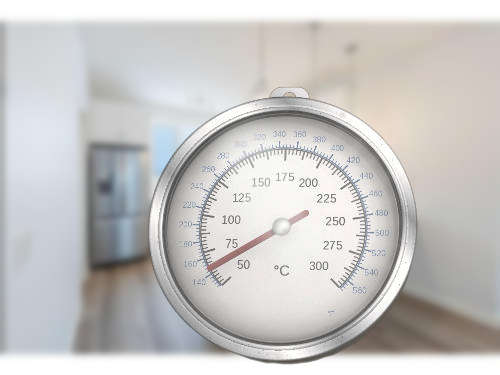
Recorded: 62.5
